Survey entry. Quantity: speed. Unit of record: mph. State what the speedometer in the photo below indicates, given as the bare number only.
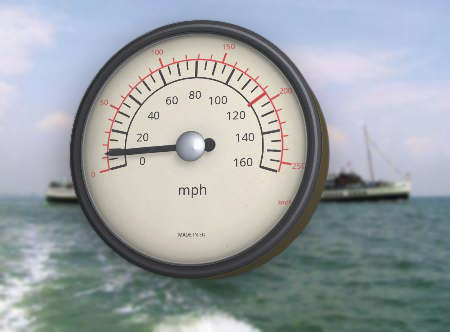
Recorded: 7.5
